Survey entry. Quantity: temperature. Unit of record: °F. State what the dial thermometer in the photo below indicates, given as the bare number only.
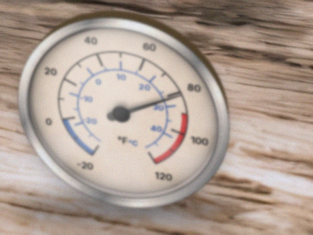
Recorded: 80
